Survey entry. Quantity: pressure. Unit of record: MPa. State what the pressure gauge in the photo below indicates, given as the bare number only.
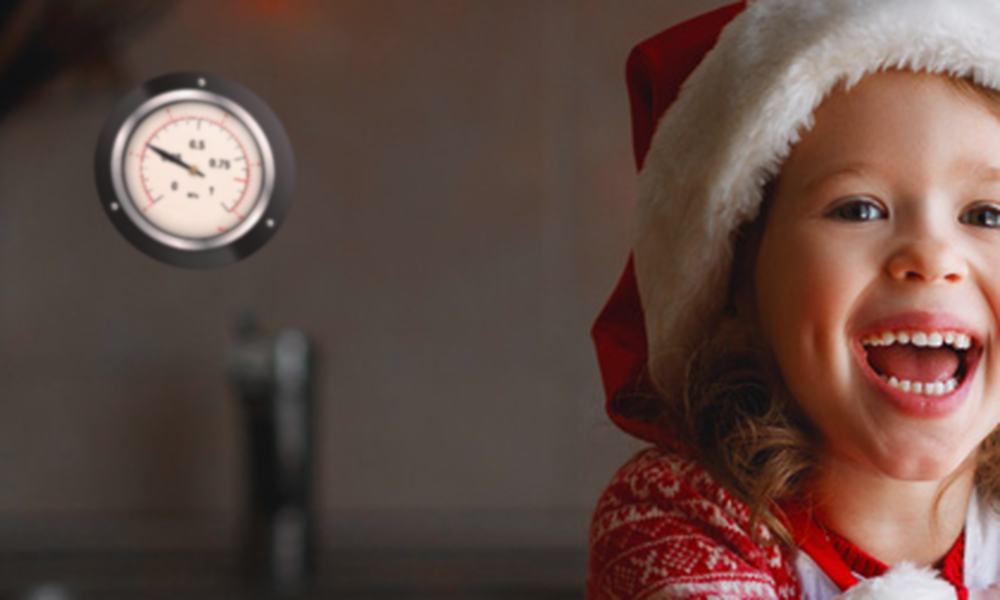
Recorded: 0.25
